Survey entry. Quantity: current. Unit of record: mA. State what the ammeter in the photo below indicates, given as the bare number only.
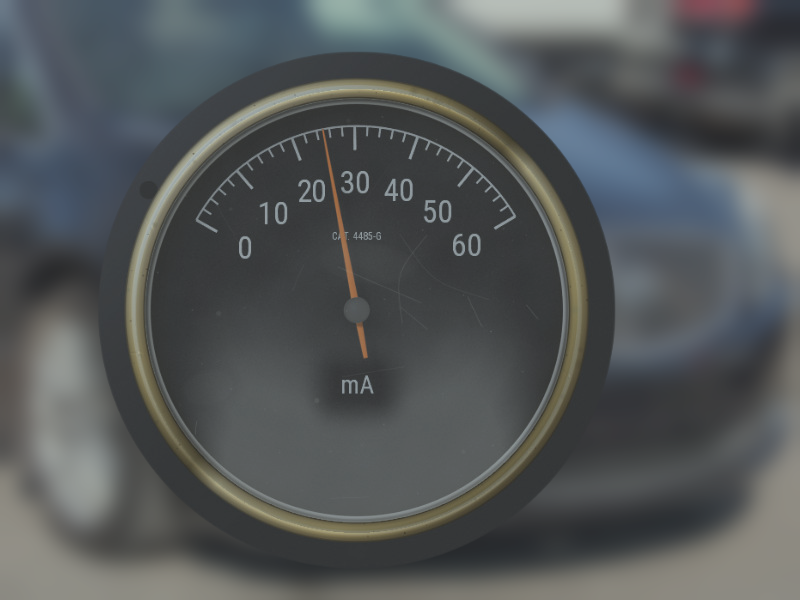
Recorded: 25
